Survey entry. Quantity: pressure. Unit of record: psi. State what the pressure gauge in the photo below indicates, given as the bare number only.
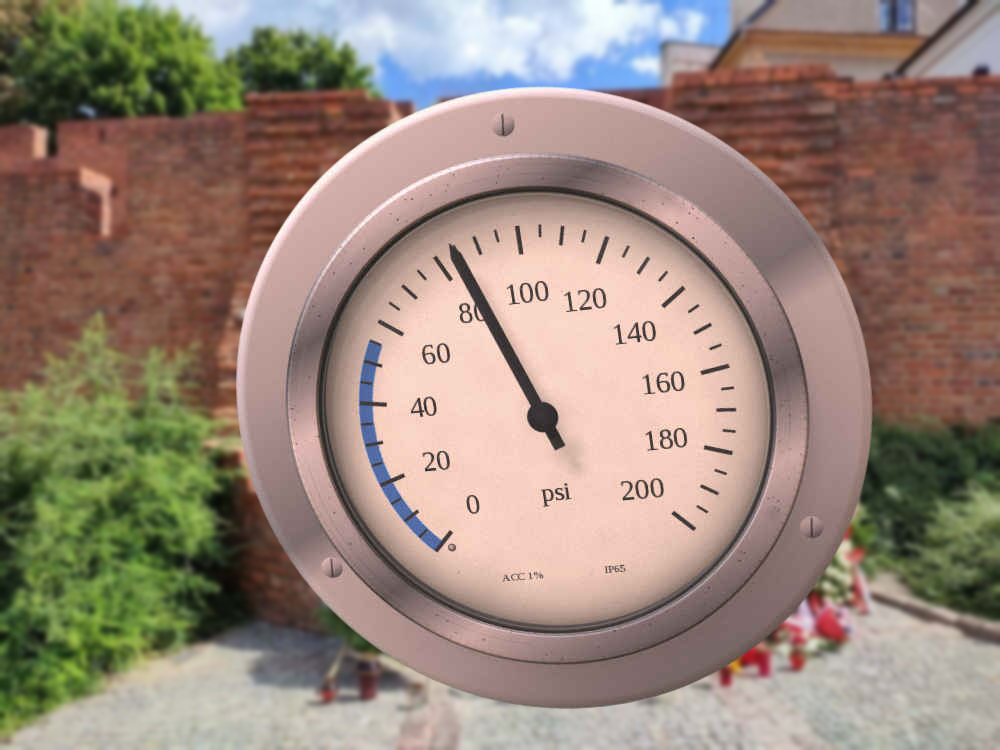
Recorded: 85
